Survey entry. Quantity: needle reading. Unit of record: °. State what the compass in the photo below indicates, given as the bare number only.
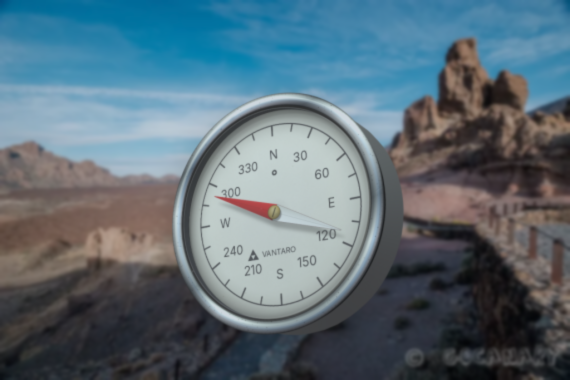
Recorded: 292.5
